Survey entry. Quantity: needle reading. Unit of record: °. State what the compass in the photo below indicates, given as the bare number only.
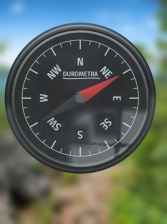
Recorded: 60
